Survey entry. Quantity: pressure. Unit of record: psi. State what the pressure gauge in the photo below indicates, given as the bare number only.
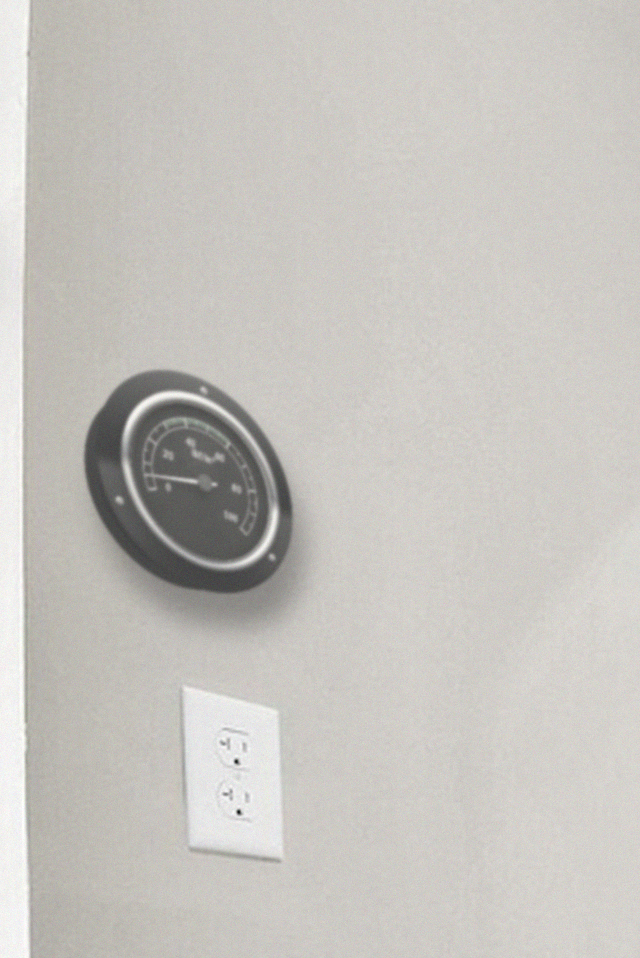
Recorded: 5
